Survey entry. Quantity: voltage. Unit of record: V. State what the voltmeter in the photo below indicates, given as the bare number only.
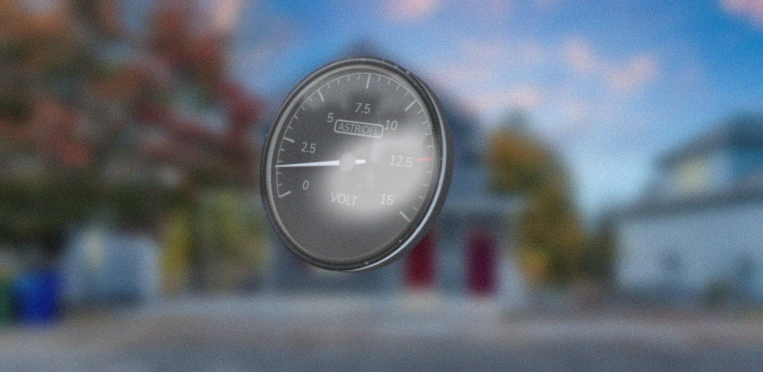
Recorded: 1.25
